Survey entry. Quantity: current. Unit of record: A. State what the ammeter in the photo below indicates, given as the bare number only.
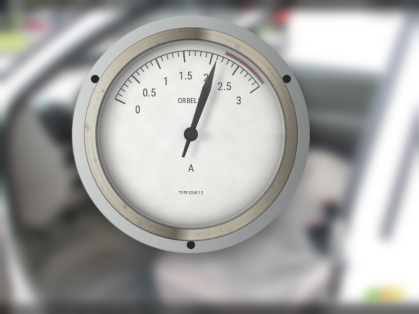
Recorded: 2.1
